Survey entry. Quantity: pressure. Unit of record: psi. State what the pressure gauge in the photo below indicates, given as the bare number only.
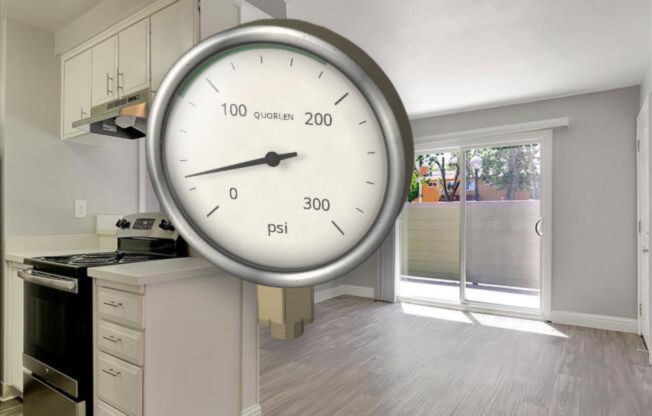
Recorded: 30
